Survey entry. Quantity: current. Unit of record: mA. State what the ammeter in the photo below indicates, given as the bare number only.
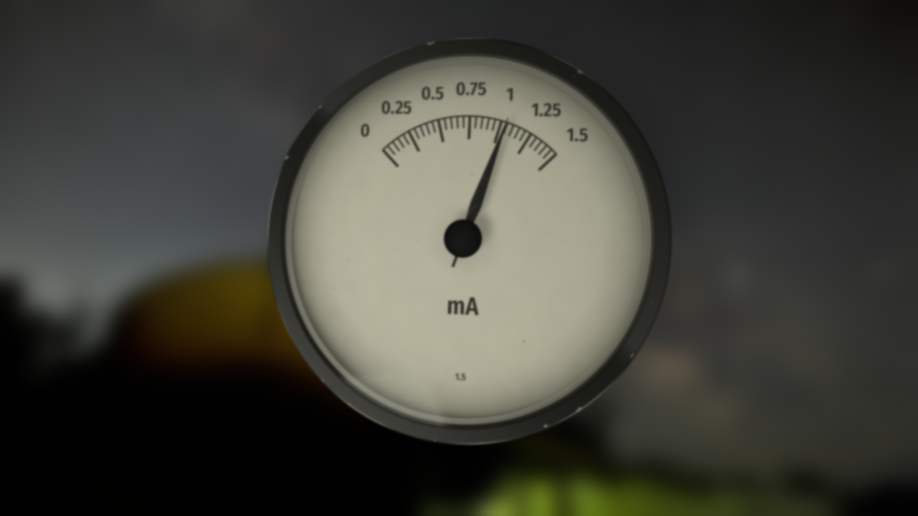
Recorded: 1.05
